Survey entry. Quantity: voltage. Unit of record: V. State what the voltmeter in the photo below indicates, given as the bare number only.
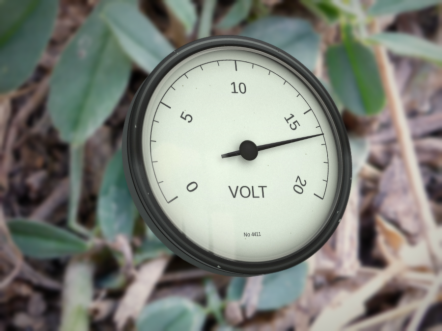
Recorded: 16.5
